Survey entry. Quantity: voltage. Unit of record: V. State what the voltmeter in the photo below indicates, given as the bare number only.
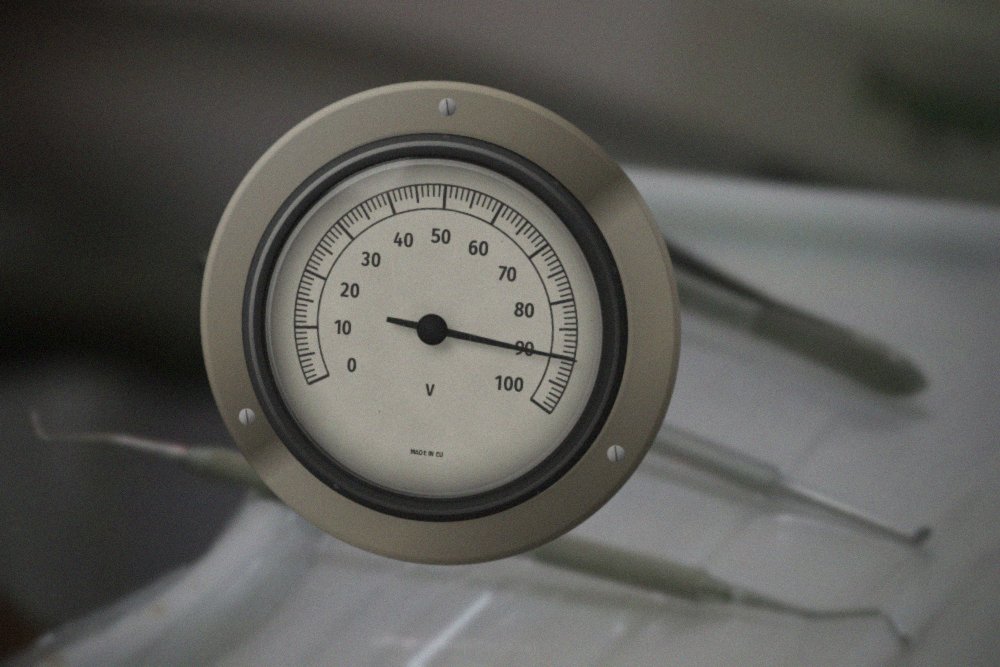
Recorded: 90
